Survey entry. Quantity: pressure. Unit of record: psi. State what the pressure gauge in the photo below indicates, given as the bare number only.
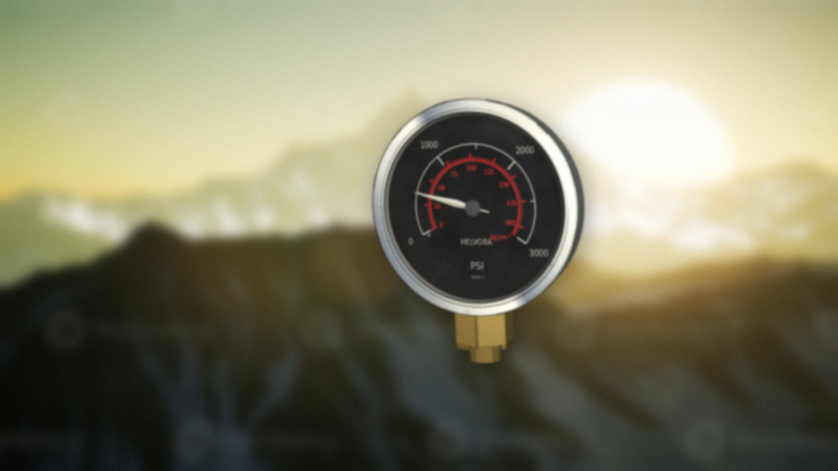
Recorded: 500
